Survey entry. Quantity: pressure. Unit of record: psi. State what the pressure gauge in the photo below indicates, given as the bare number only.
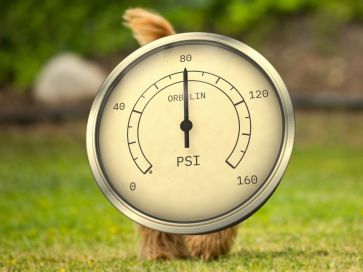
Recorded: 80
